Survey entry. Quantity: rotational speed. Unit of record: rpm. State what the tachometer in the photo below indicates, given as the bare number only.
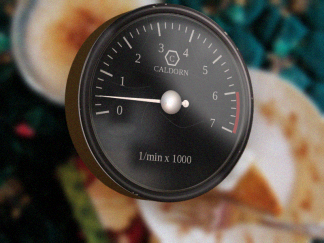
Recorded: 400
